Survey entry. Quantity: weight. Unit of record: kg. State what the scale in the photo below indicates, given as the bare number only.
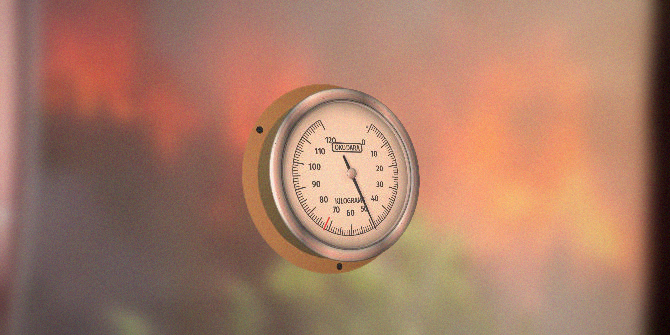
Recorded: 50
